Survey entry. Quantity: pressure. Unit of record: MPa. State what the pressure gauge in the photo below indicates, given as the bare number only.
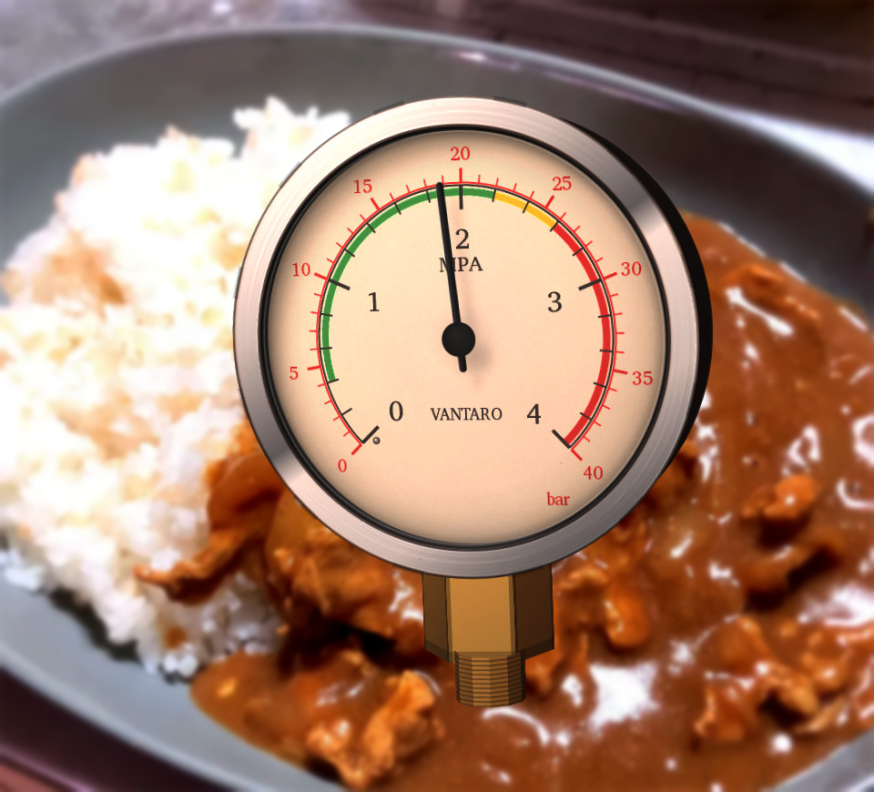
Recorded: 1.9
